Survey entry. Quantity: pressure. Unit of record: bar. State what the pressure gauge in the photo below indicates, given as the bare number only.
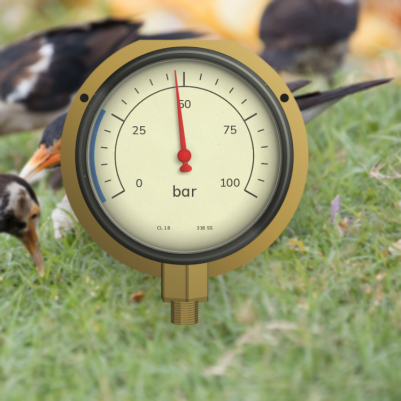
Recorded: 47.5
